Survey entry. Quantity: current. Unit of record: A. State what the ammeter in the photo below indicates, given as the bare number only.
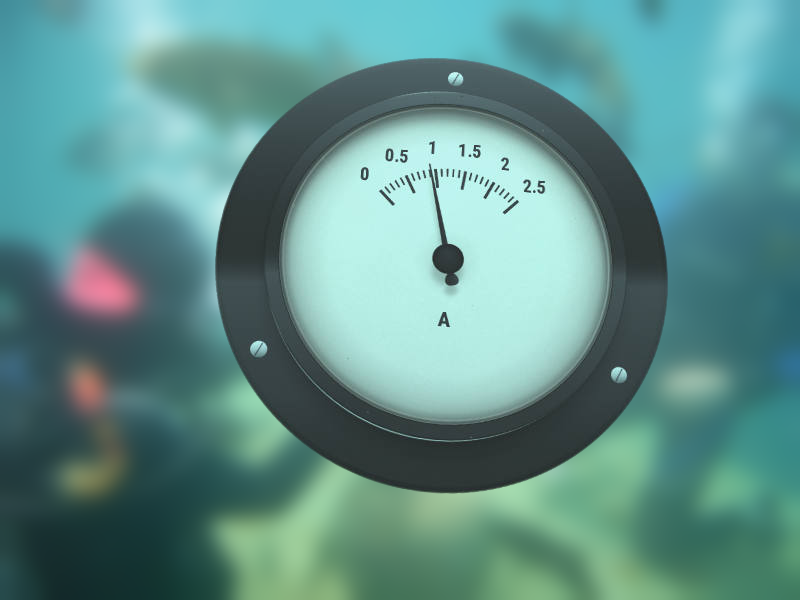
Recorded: 0.9
